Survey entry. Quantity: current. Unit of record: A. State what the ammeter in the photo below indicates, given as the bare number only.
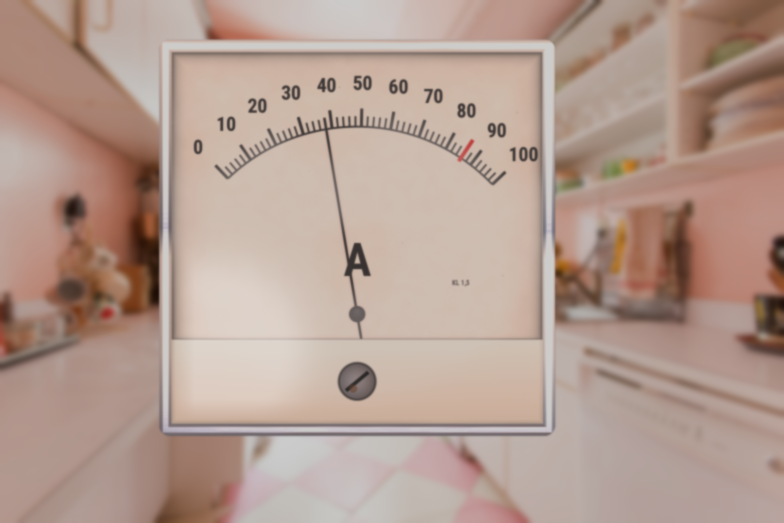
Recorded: 38
